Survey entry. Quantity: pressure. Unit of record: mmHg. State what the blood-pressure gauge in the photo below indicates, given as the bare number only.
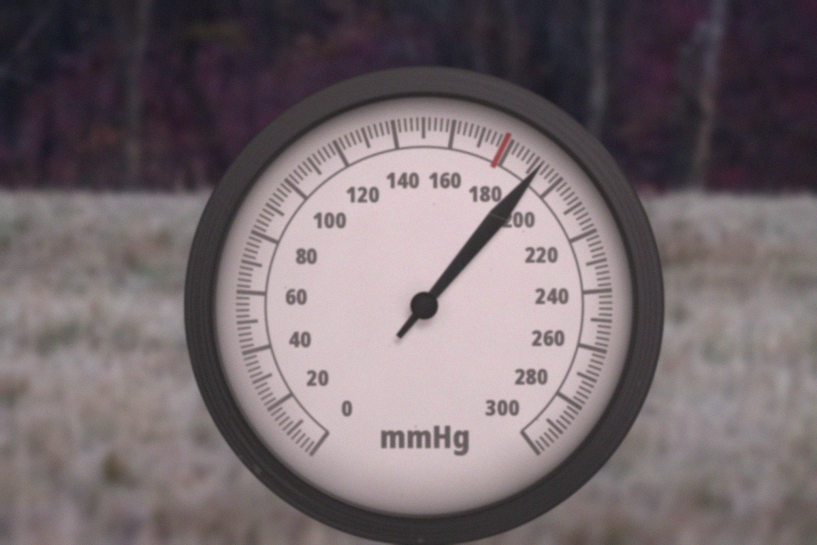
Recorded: 192
